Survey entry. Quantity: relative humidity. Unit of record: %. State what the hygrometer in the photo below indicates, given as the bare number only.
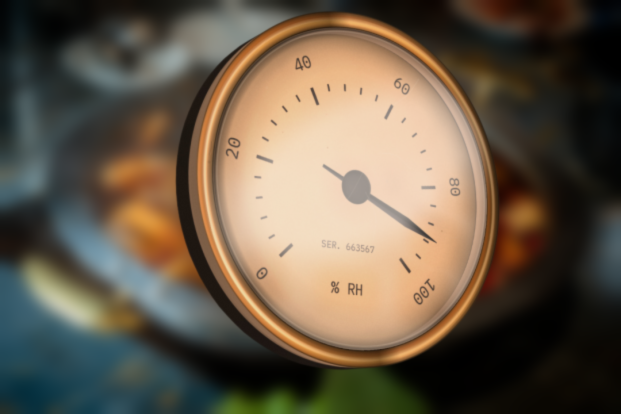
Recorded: 92
